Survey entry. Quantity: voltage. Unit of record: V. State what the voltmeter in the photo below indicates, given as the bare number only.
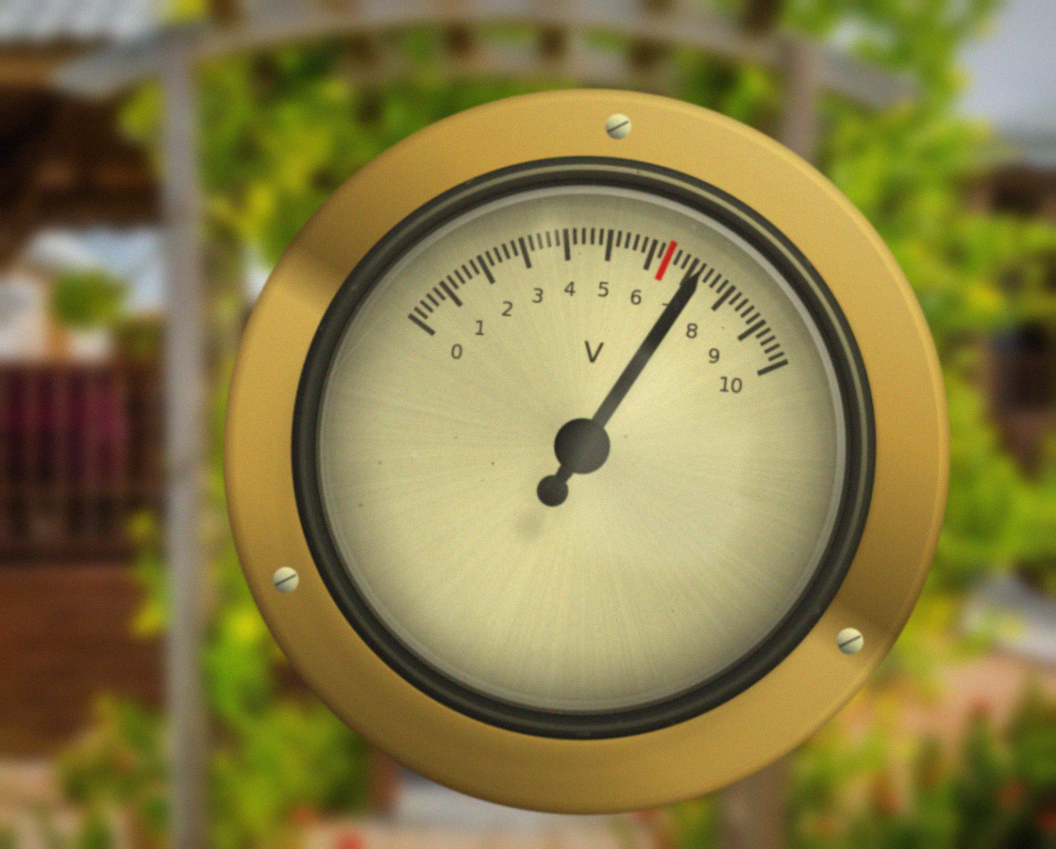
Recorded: 7.2
